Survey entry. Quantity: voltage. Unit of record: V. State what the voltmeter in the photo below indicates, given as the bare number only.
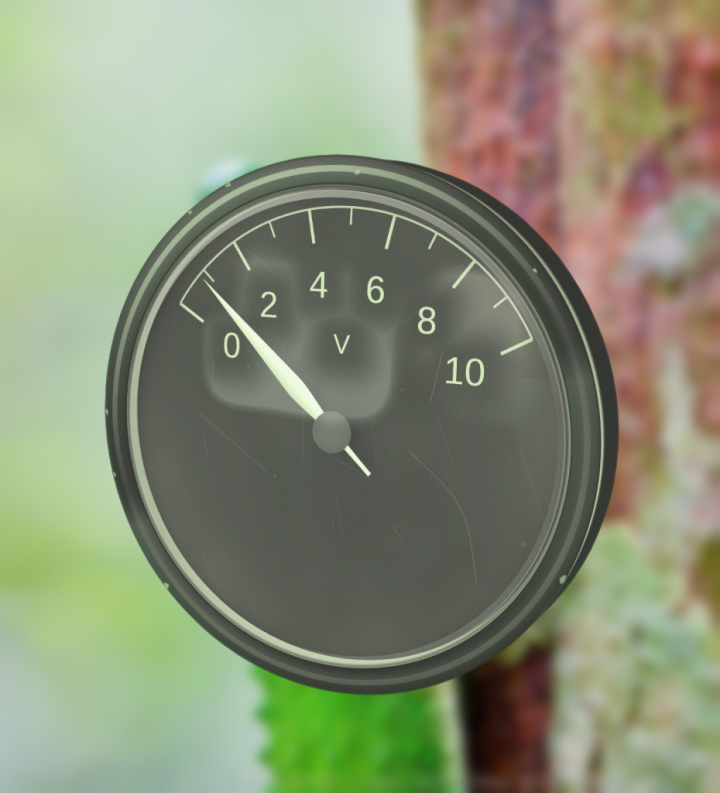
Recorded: 1
